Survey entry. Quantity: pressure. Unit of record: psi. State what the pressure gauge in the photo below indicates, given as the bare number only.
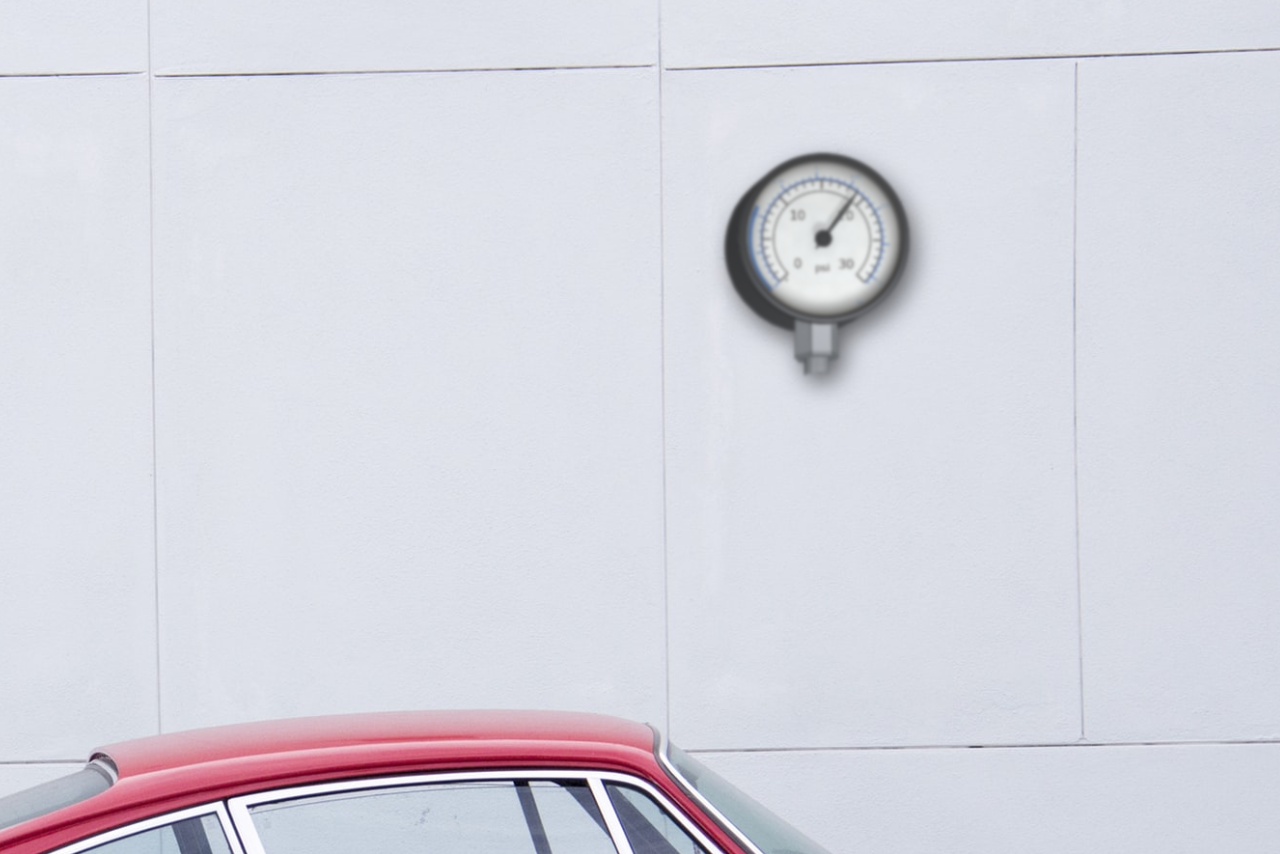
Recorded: 19
